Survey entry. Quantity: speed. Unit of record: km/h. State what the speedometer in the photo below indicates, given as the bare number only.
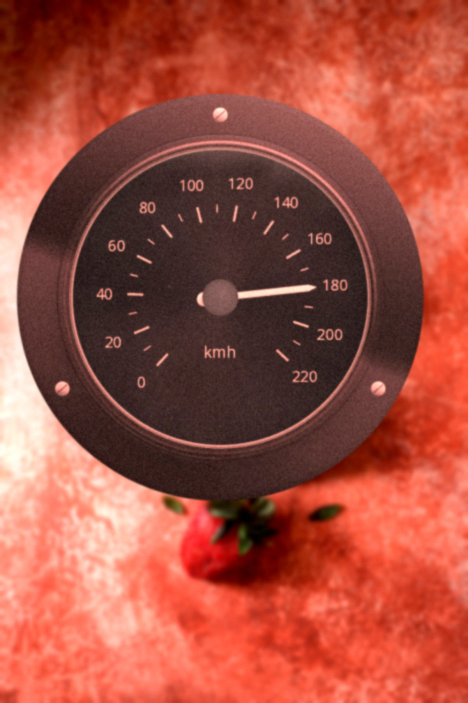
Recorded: 180
